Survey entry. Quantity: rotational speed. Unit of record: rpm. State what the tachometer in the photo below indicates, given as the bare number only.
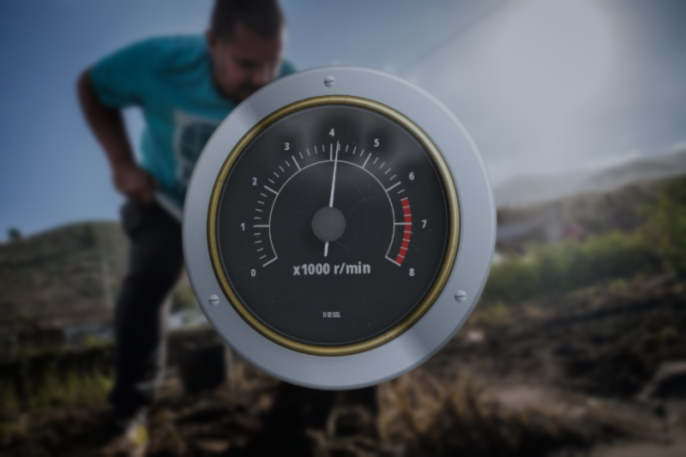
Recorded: 4200
